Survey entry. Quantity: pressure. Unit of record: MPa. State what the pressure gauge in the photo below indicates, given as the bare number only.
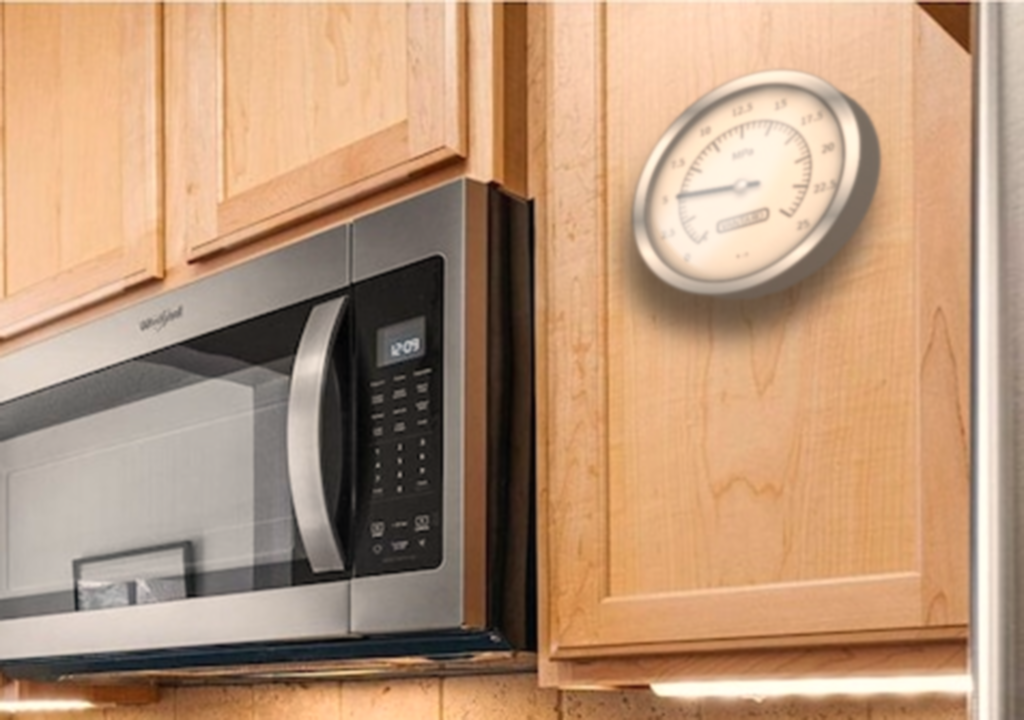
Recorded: 5
